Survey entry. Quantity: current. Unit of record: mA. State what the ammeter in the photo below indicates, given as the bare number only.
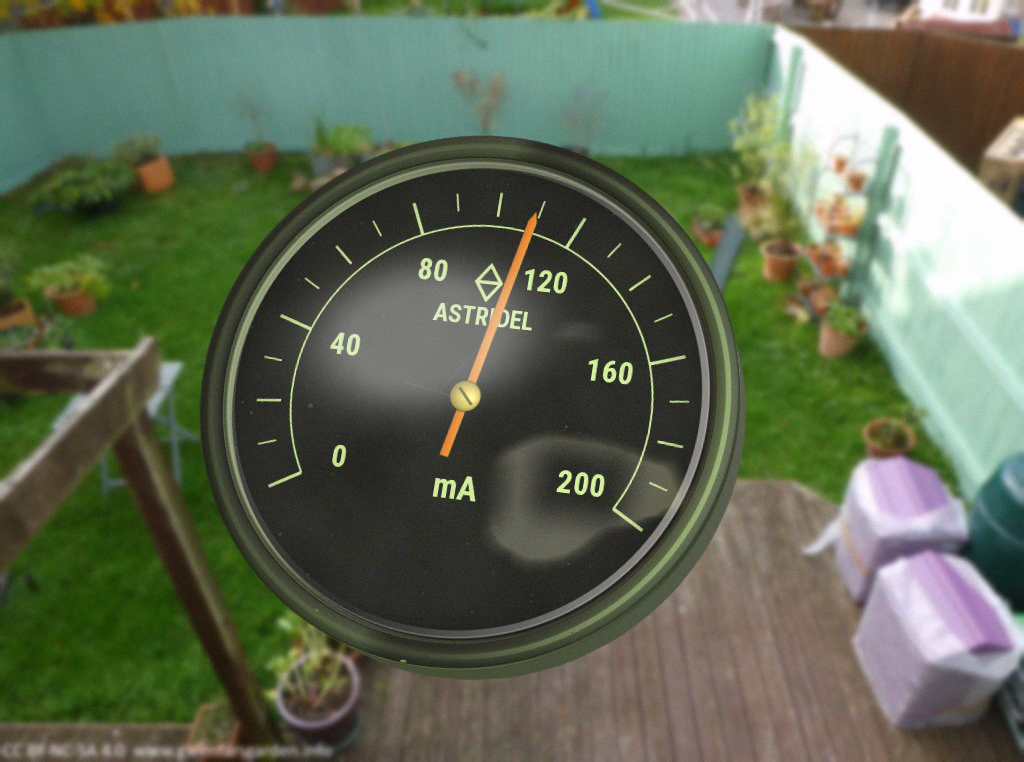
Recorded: 110
